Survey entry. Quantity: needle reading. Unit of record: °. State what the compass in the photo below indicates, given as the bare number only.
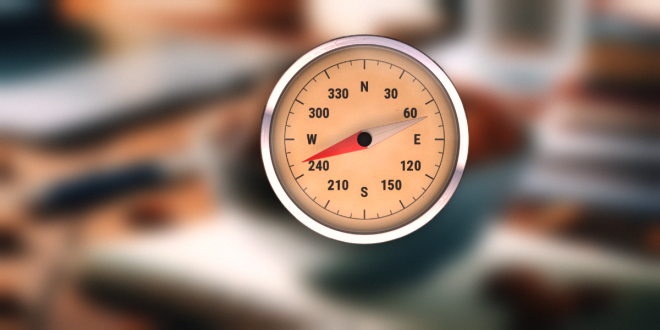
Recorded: 250
